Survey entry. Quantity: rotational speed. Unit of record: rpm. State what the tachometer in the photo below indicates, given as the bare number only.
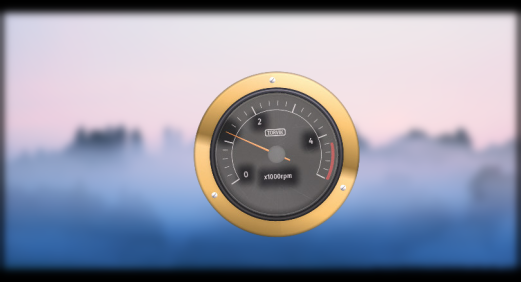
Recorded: 1200
